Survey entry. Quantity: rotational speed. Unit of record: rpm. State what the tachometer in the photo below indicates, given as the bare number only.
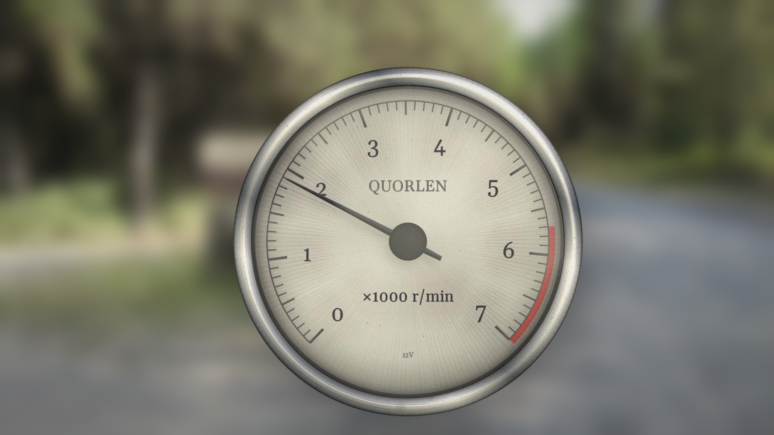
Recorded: 1900
